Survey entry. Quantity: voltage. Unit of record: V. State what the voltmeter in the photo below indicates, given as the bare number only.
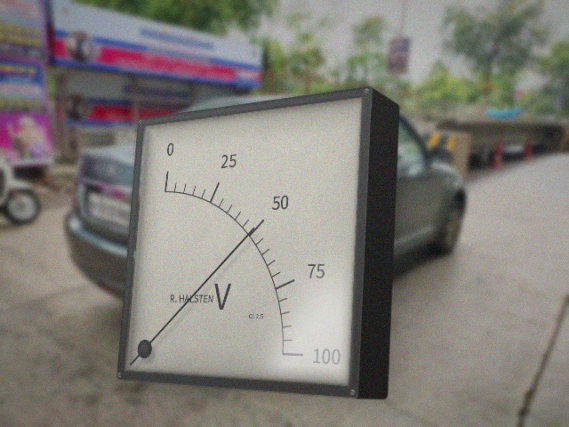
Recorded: 50
